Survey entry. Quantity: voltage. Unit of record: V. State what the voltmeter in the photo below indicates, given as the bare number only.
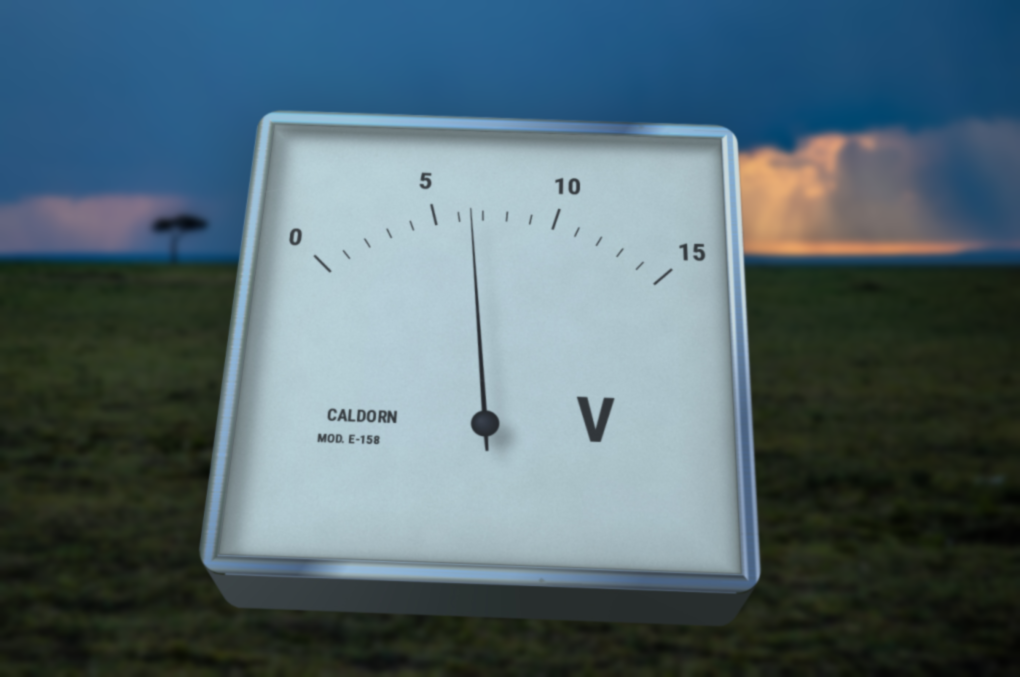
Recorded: 6.5
